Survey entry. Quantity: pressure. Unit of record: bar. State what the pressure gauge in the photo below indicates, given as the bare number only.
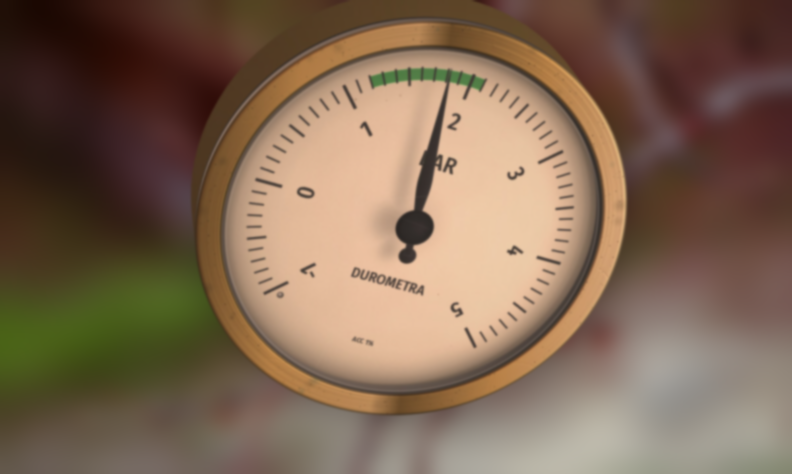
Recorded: 1.8
